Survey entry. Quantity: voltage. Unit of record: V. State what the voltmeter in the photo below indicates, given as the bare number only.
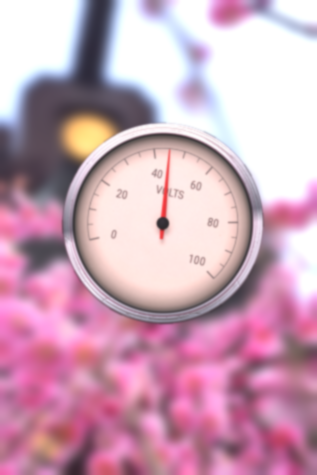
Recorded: 45
